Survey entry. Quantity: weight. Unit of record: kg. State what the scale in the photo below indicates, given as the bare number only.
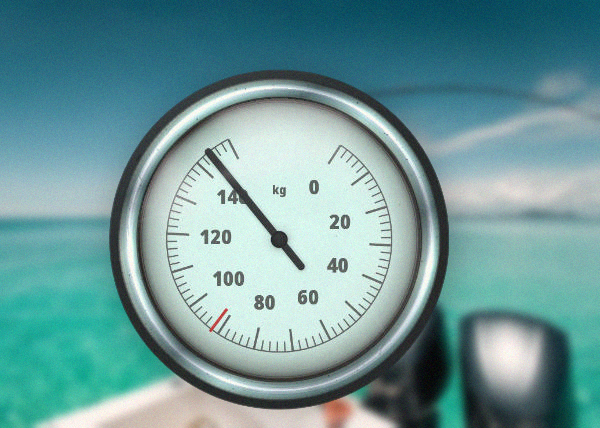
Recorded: 144
